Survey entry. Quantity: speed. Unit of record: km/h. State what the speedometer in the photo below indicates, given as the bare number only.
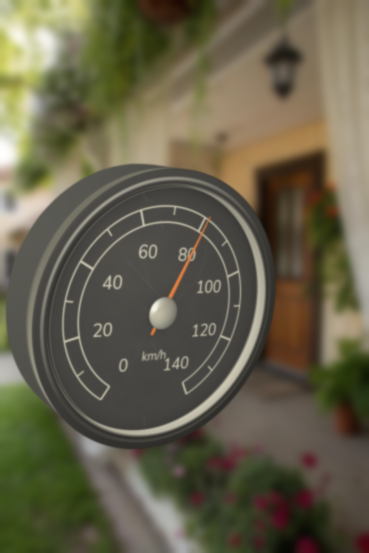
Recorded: 80
